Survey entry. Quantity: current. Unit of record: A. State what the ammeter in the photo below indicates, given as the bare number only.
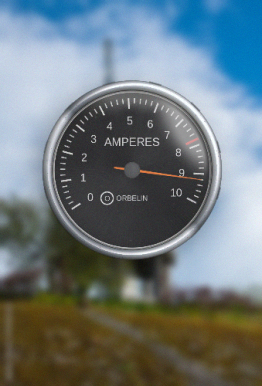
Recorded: 9.2
